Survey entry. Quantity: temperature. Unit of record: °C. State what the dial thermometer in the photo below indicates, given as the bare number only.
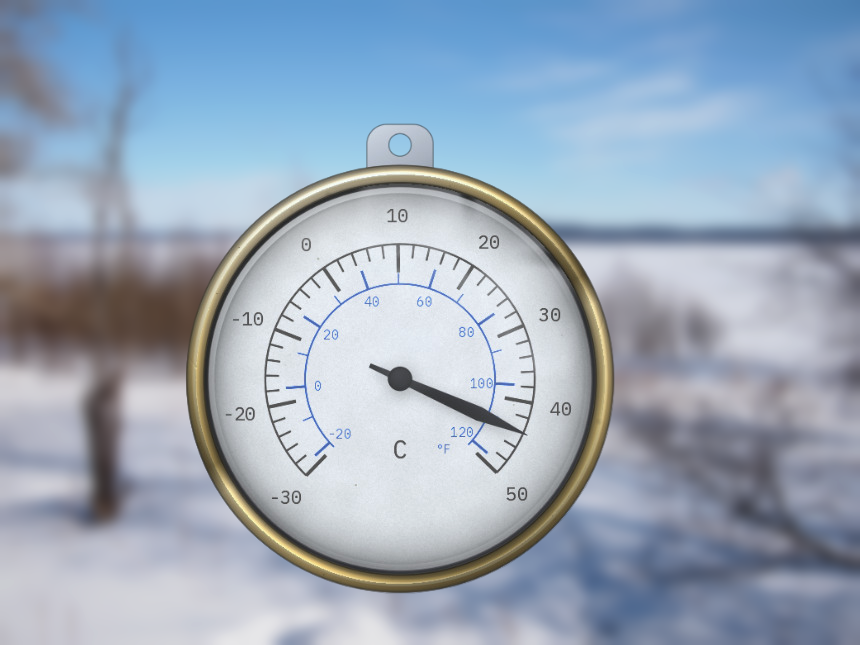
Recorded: 44
